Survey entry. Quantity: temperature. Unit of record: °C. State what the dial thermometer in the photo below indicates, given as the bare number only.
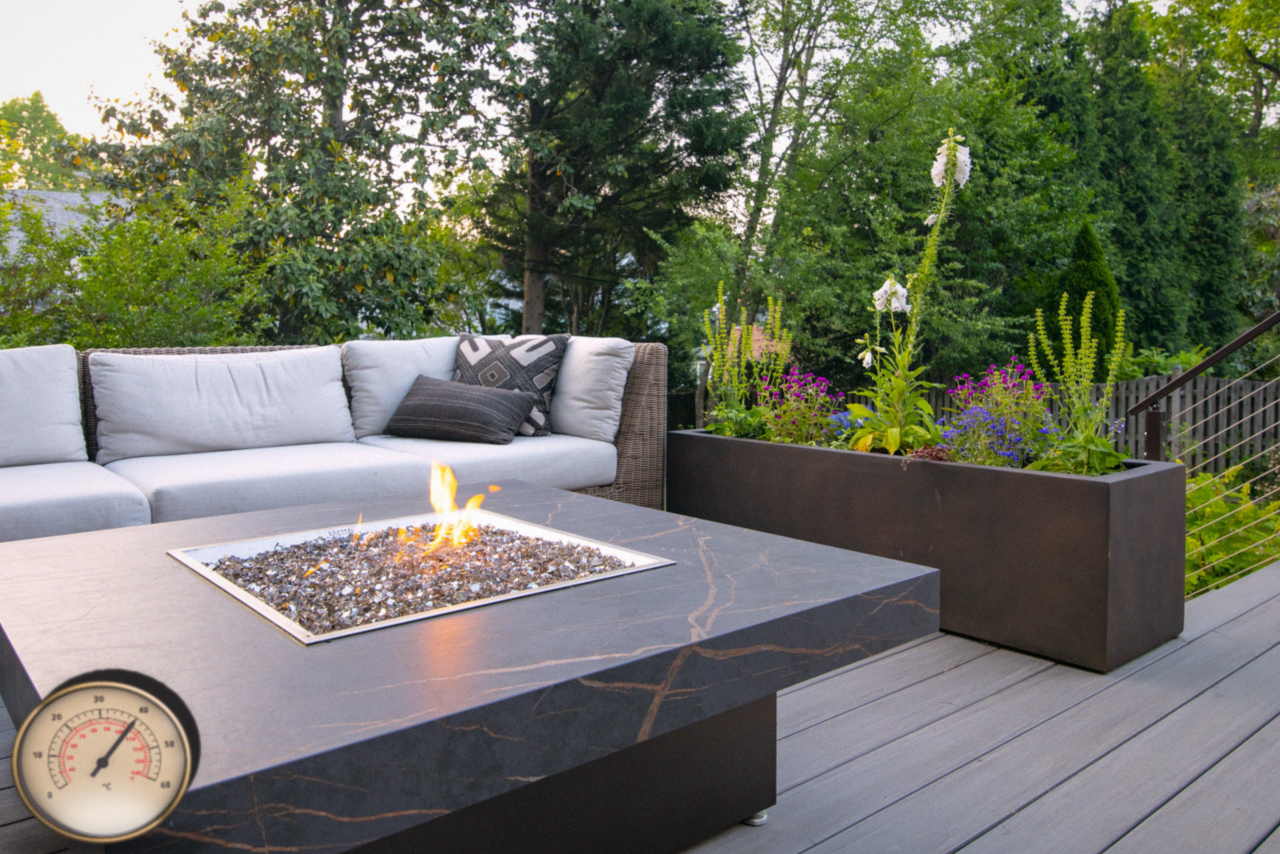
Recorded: 40
